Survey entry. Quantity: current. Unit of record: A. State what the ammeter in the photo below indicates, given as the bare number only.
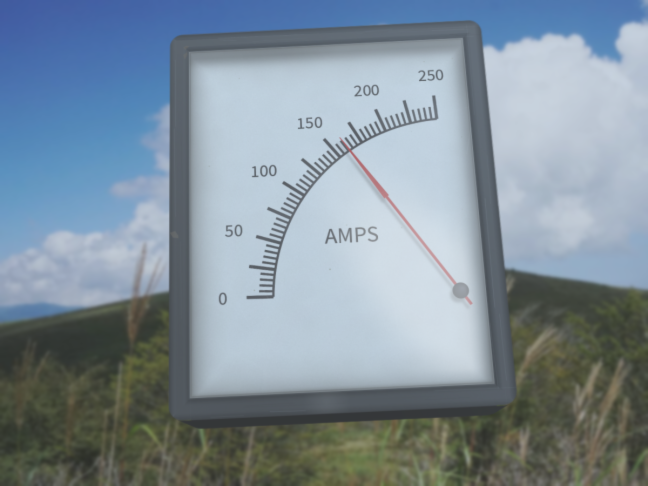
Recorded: 160
